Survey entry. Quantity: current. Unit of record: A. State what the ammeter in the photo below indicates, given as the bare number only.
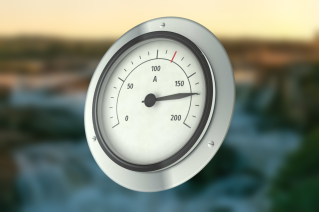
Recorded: 170
